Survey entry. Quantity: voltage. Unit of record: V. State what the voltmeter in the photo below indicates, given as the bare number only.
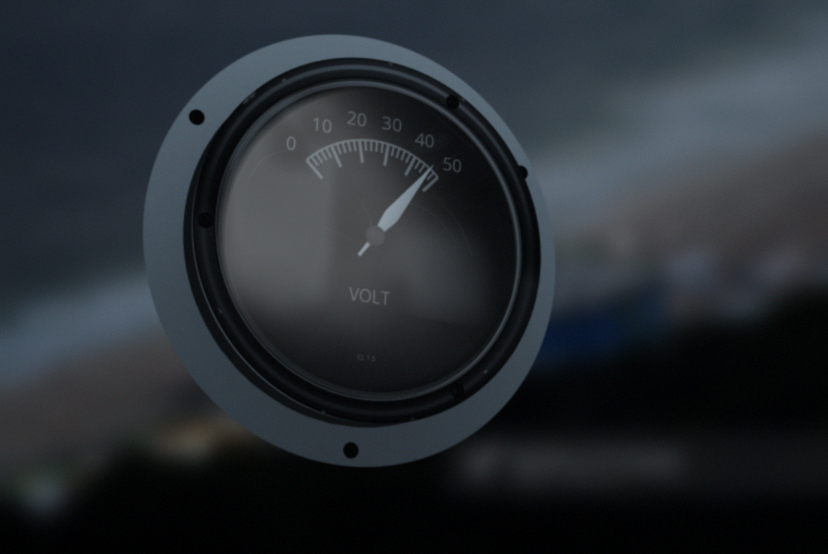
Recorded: 46
